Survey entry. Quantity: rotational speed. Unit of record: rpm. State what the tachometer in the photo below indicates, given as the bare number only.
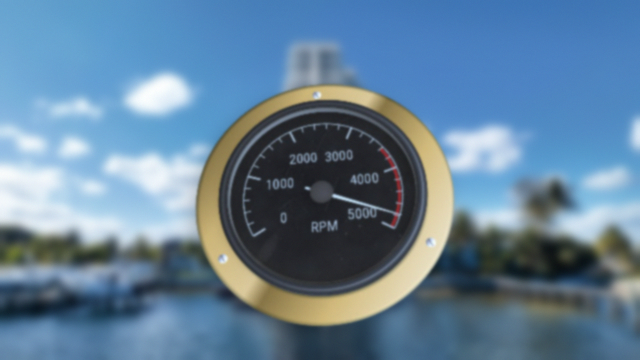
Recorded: 4800
